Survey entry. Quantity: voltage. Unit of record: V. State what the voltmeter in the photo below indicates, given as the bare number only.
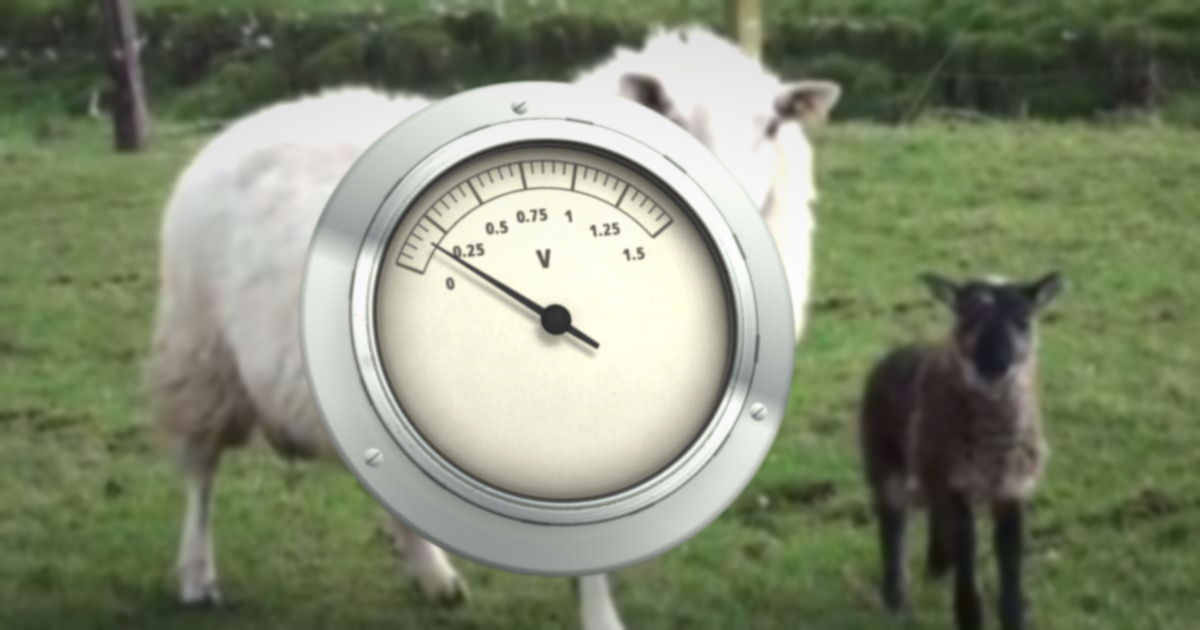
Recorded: 0.15
